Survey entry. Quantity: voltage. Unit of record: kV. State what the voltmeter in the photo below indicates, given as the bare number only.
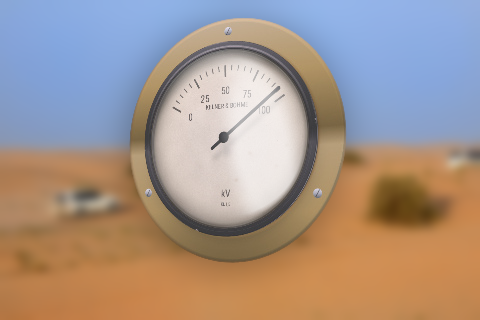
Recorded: 95
